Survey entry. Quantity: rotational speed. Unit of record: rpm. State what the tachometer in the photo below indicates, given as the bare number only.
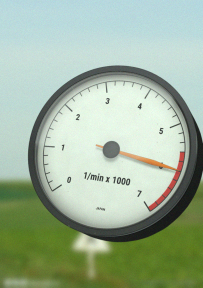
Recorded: 6000
